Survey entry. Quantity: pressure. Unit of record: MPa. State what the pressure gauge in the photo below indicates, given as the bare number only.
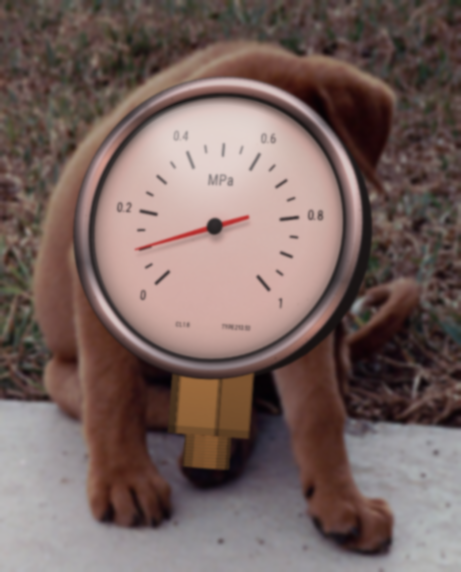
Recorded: 0.1
